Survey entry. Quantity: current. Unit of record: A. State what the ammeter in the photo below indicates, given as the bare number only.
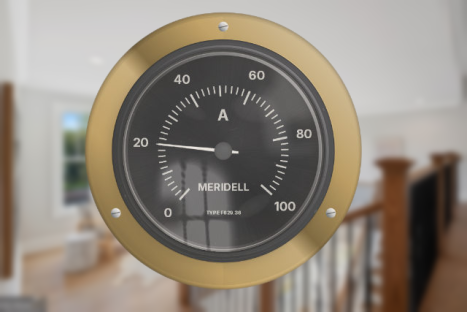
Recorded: 20
